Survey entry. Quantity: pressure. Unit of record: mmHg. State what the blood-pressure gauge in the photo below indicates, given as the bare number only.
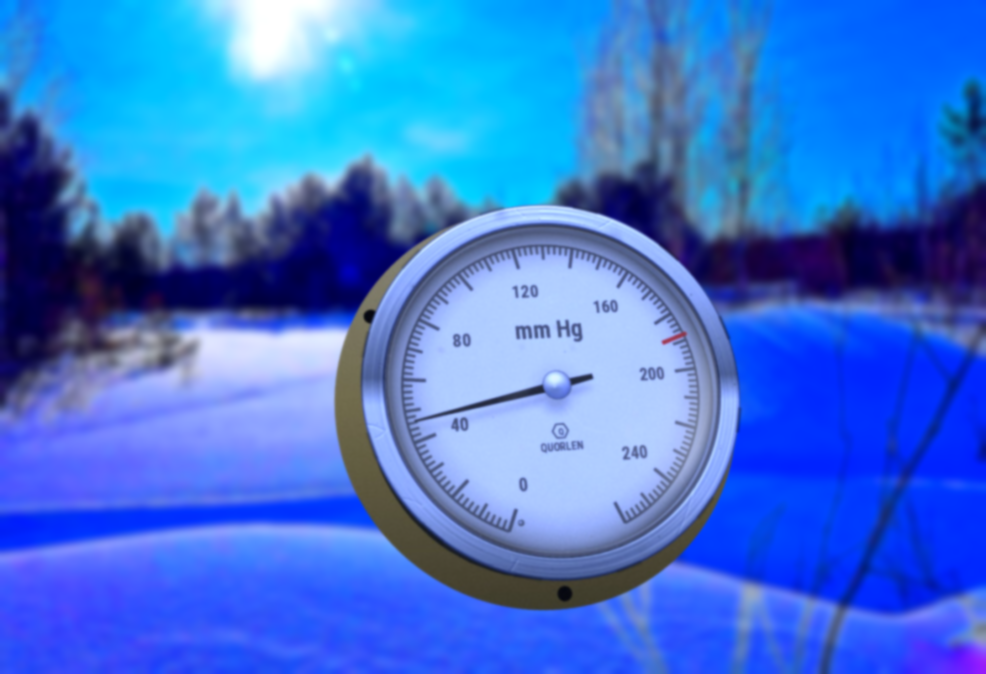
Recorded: 46
